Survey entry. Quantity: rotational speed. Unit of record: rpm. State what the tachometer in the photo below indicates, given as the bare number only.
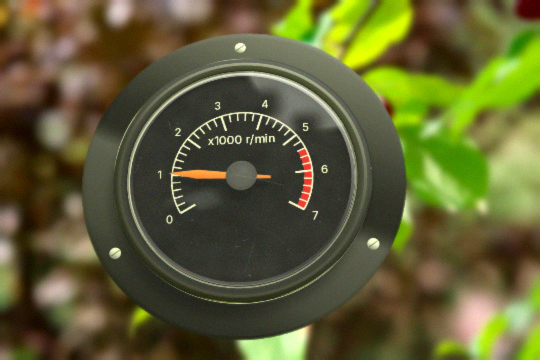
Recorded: 1000
